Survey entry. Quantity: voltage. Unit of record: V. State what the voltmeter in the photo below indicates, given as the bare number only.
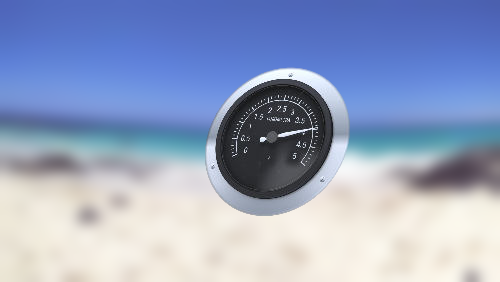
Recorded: 4
